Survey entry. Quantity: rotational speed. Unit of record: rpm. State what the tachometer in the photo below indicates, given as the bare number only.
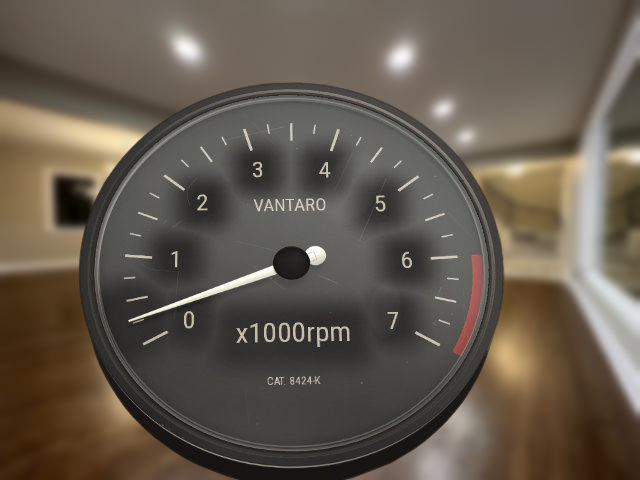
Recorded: 250
